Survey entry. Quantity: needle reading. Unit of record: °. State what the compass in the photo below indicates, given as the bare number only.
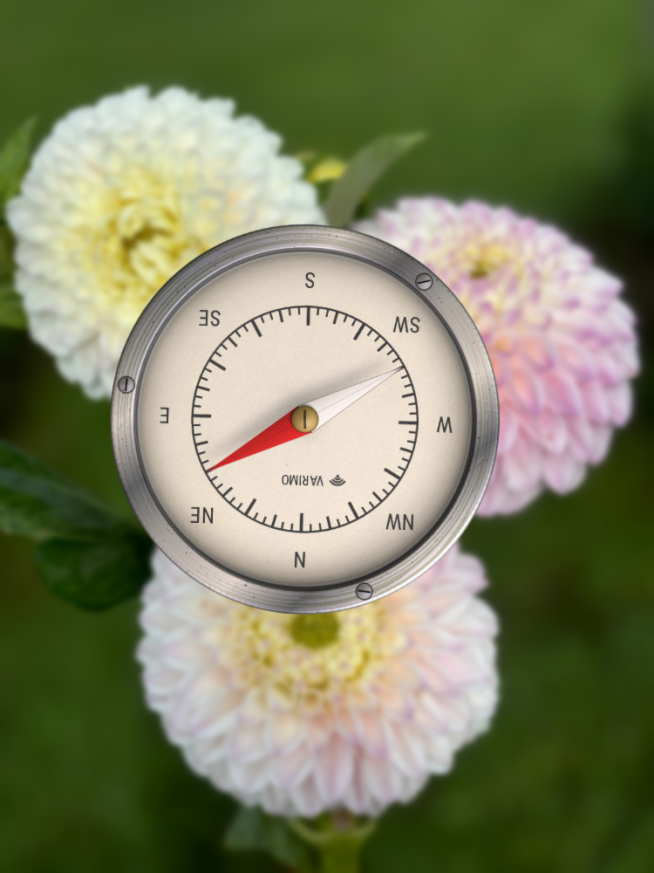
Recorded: 60
